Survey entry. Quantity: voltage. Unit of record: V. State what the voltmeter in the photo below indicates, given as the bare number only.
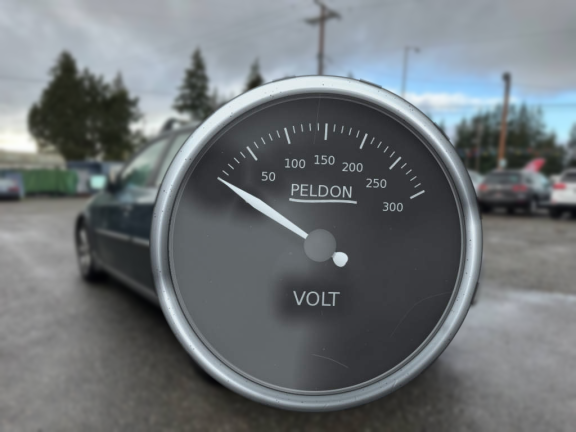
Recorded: 0
